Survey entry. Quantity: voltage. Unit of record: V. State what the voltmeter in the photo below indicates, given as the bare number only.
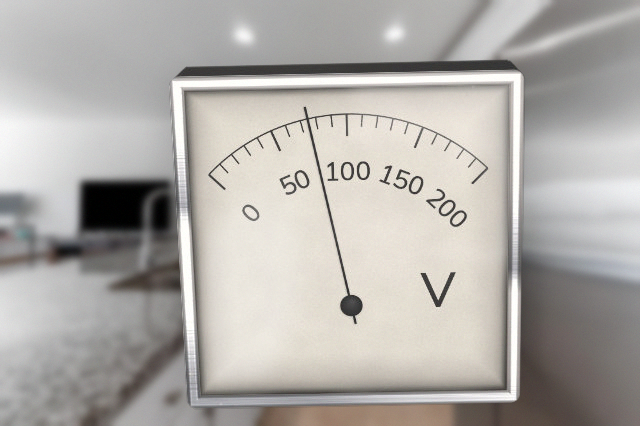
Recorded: 75
